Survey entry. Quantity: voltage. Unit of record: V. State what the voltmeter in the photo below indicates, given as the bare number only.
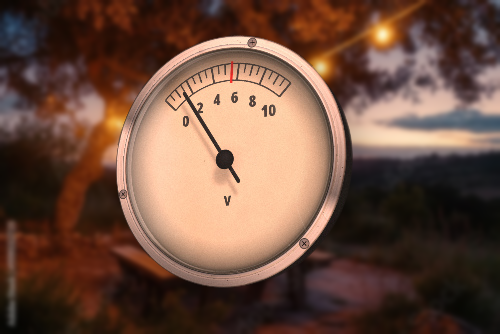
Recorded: 1.5
